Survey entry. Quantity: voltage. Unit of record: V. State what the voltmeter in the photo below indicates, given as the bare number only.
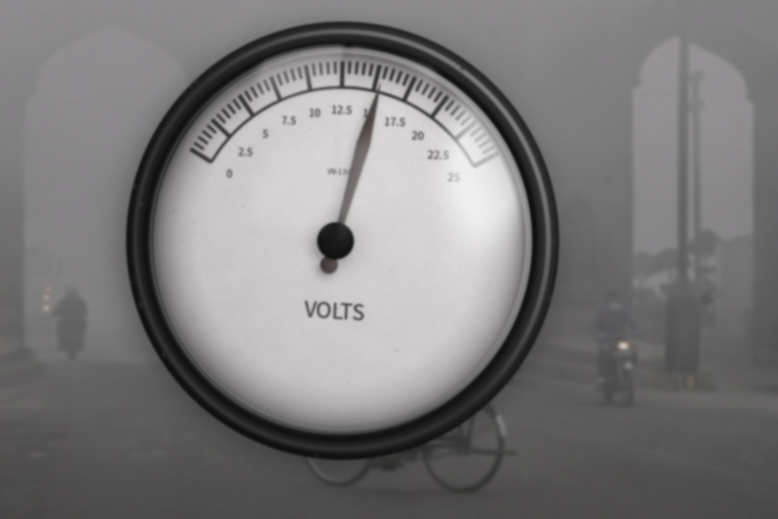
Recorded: 15.5
